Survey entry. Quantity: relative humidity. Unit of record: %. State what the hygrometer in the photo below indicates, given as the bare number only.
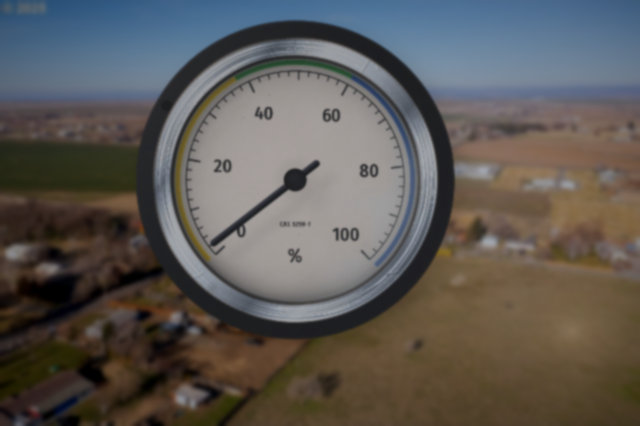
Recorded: 2
